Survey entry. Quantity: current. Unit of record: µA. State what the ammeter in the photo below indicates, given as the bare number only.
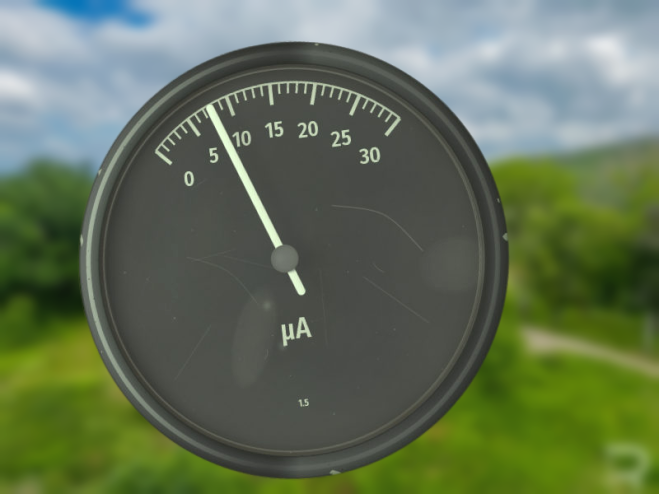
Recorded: 8
